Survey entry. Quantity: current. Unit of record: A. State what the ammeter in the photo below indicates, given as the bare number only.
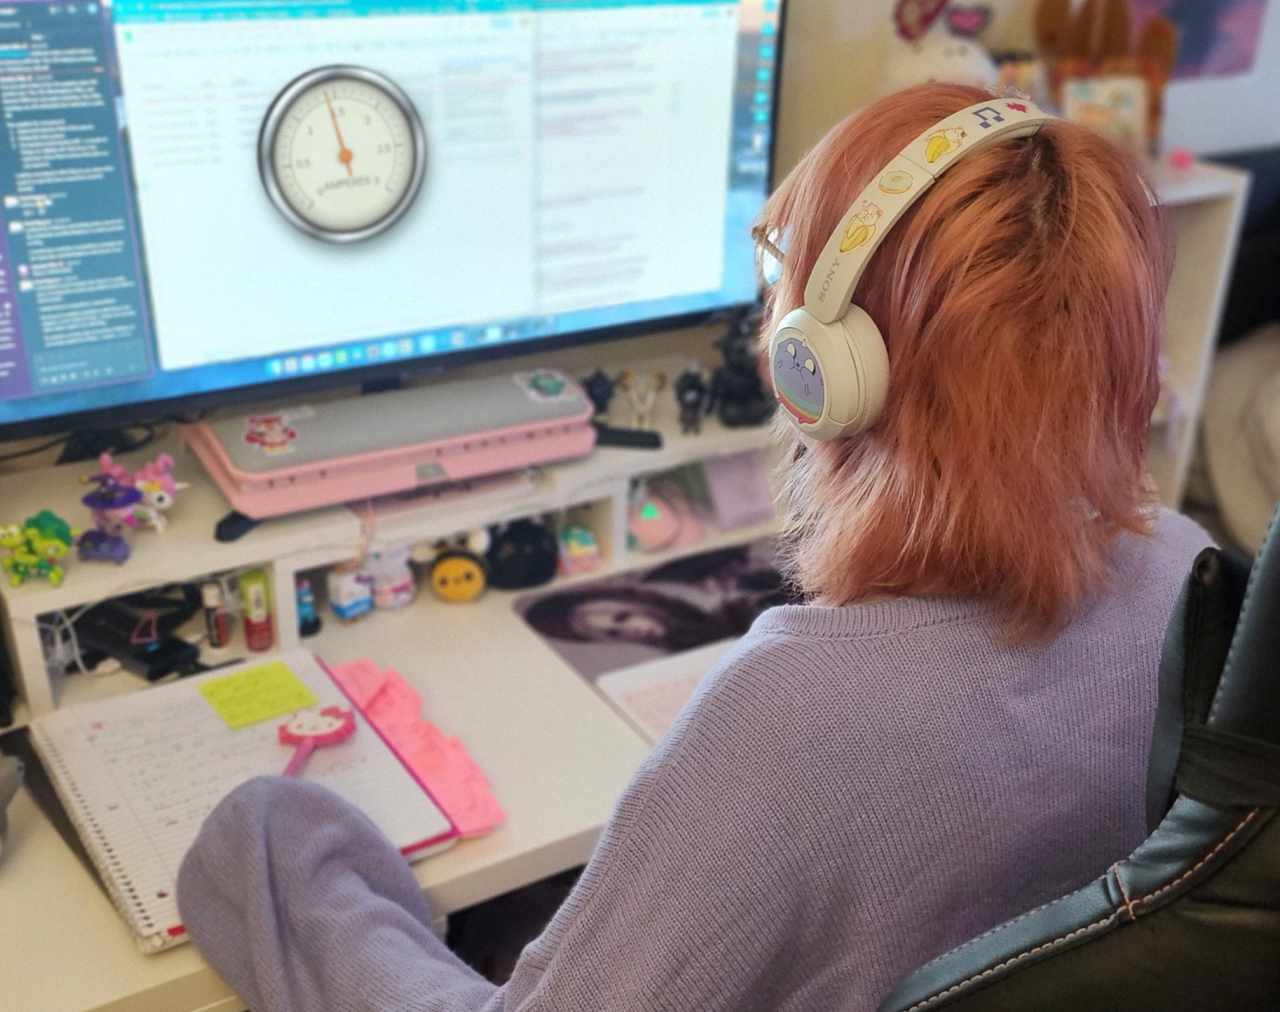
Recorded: 1.4
